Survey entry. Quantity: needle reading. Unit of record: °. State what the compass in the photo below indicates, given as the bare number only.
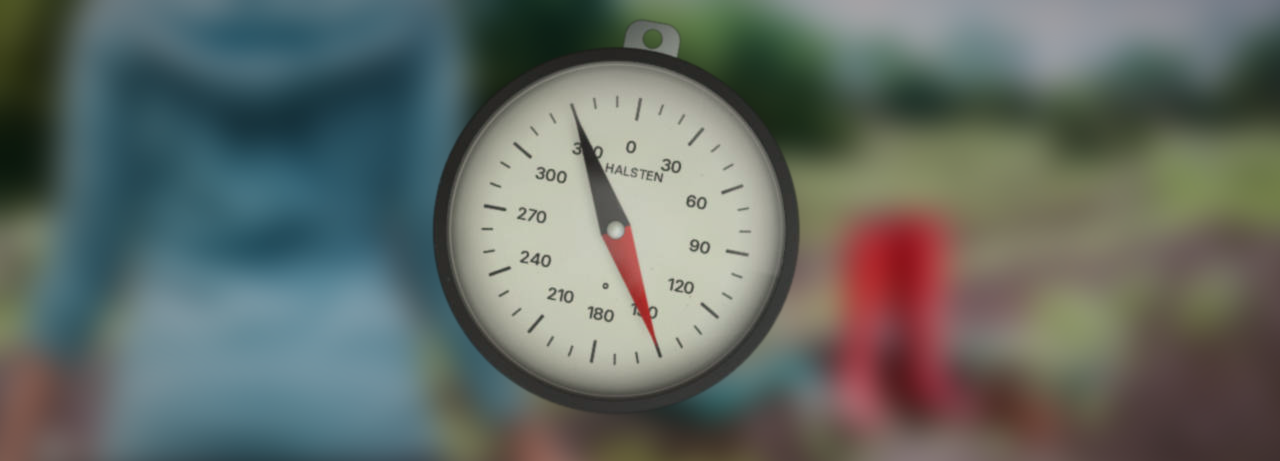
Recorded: 150
